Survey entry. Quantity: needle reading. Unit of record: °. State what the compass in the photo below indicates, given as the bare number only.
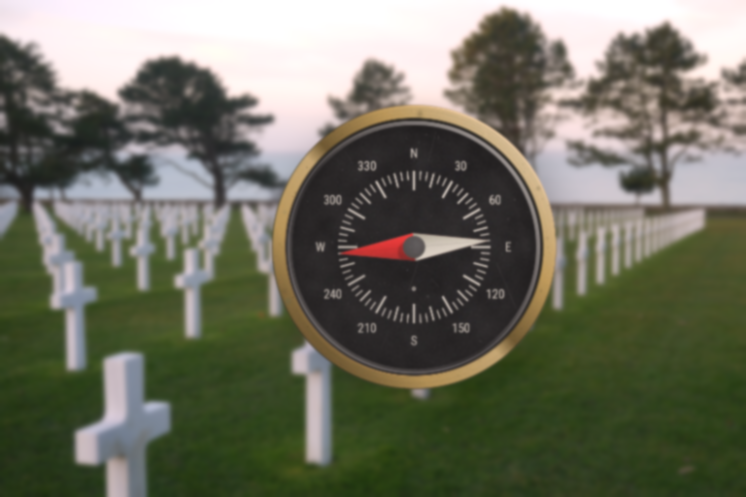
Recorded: 265
